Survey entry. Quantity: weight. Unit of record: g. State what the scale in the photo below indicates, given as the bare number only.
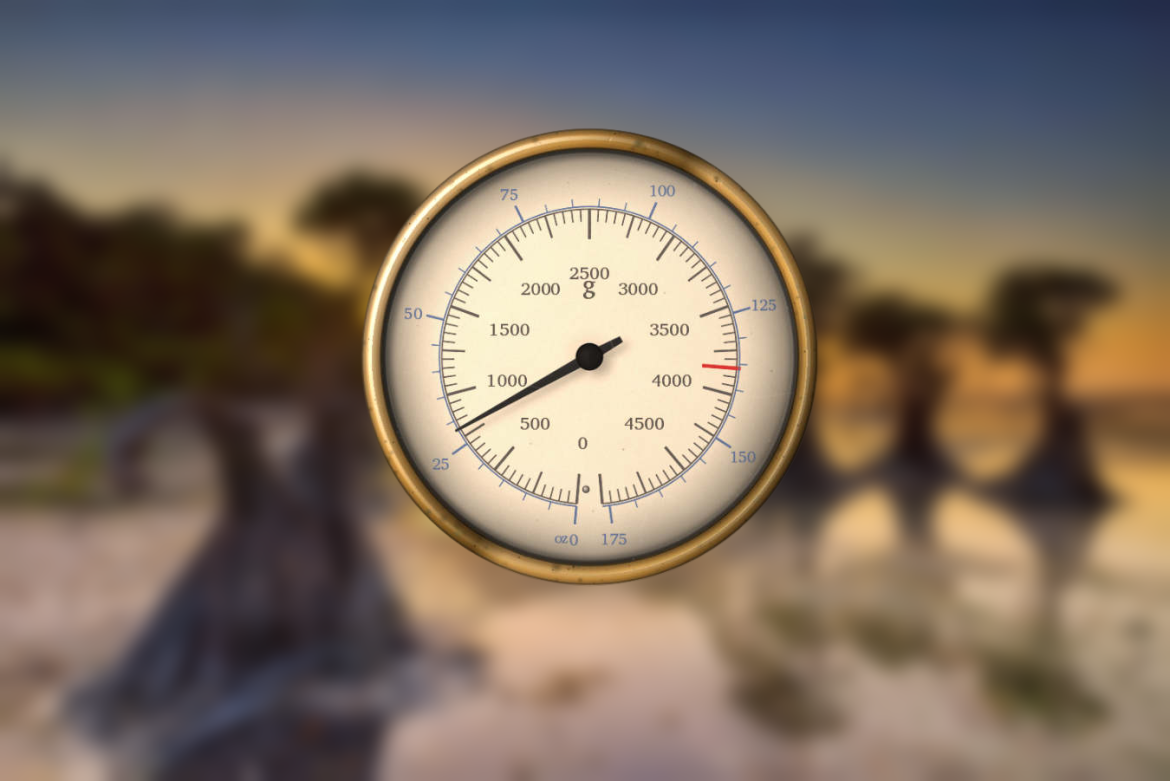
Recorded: 800
